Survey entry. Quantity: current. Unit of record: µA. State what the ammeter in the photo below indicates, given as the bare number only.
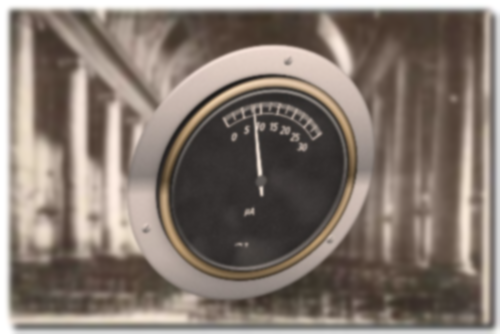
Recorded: 7.5
